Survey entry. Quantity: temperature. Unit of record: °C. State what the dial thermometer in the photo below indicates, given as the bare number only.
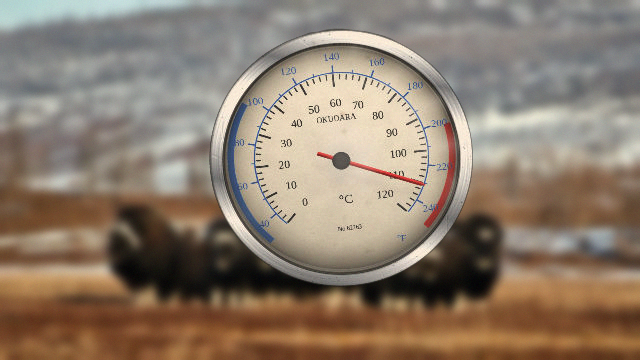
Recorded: 110
